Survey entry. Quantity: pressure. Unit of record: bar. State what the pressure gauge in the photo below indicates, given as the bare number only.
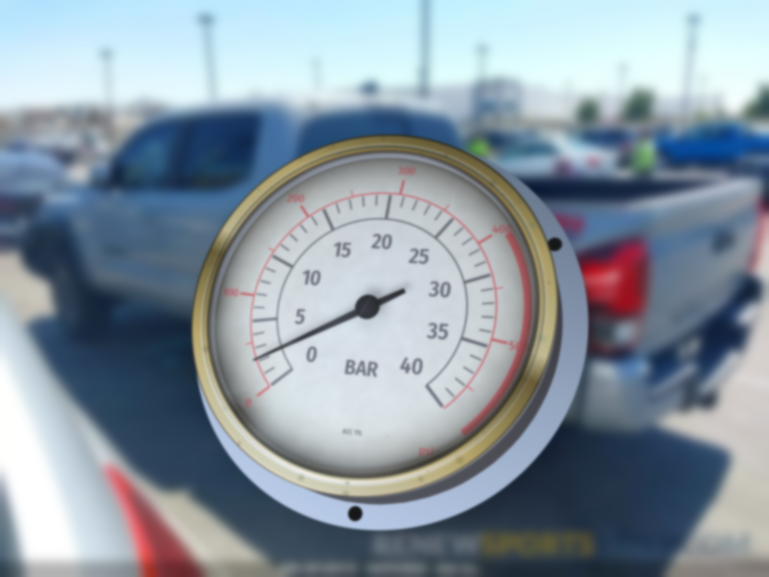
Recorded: 2
